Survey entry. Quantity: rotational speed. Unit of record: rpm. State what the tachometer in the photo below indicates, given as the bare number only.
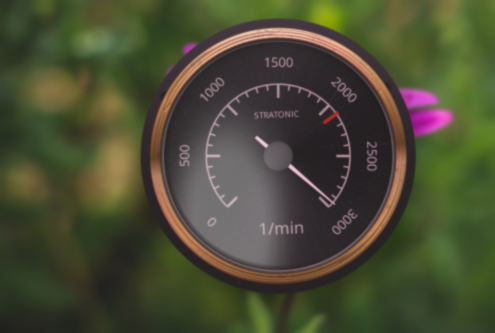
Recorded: 2950
